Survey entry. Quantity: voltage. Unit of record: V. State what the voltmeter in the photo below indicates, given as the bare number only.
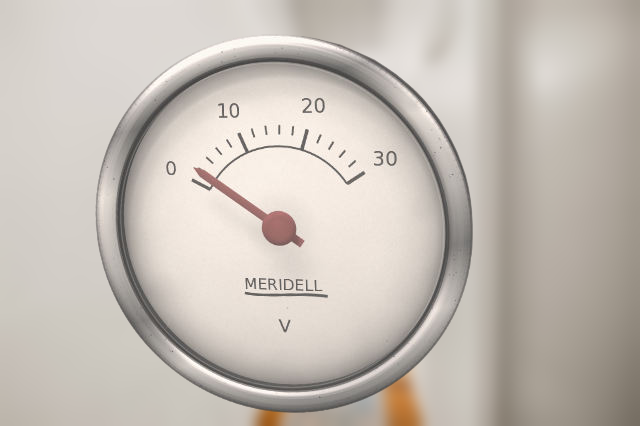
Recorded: 2
